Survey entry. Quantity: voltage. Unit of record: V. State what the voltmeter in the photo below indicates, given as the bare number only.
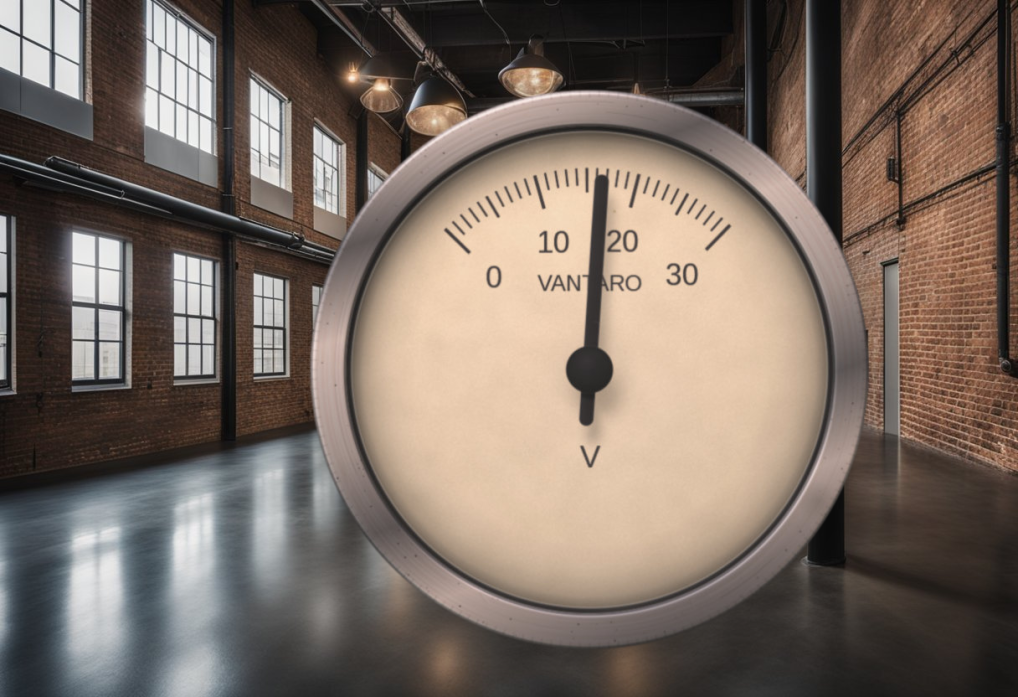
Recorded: 16.5
